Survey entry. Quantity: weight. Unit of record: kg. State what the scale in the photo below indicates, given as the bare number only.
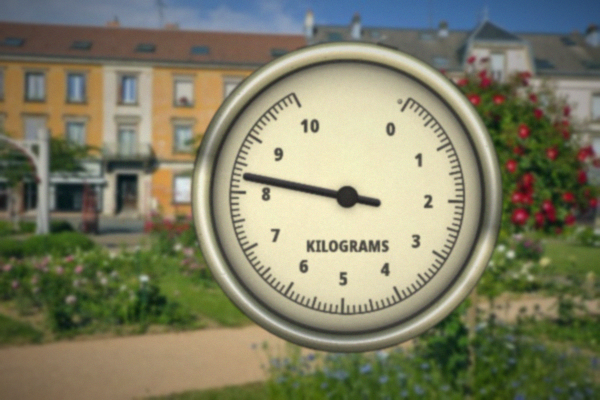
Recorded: 8.3
